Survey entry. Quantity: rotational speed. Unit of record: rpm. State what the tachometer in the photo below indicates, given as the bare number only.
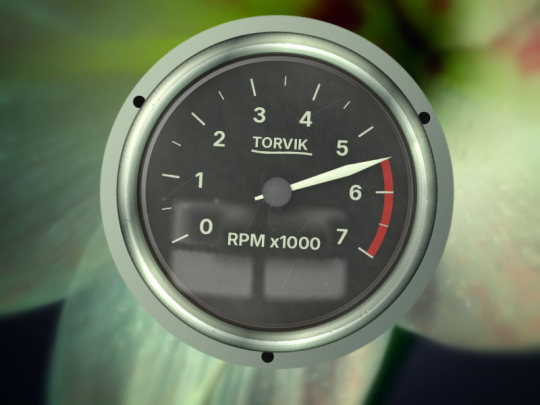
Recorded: 5500
